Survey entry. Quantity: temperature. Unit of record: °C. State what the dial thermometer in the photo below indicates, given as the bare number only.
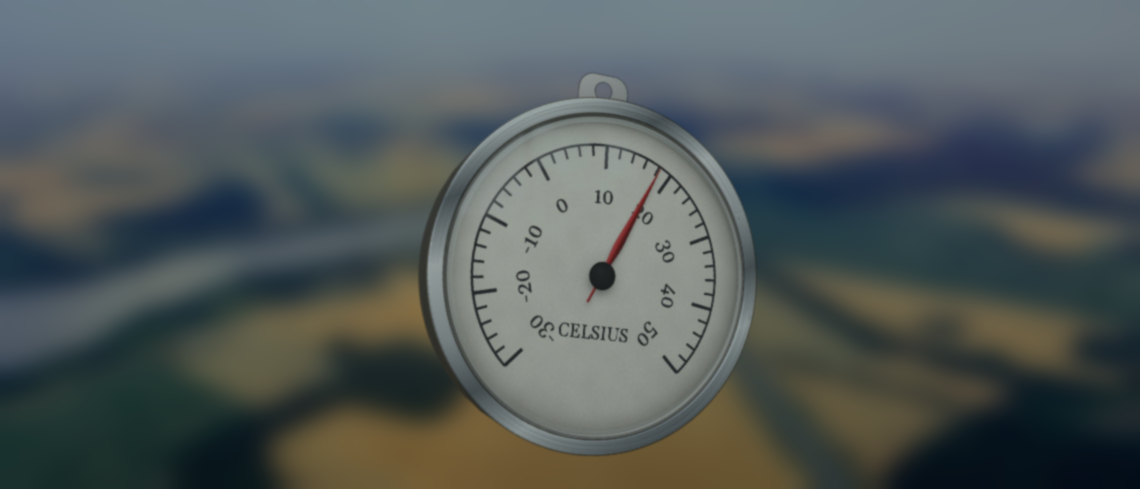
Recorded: 18
